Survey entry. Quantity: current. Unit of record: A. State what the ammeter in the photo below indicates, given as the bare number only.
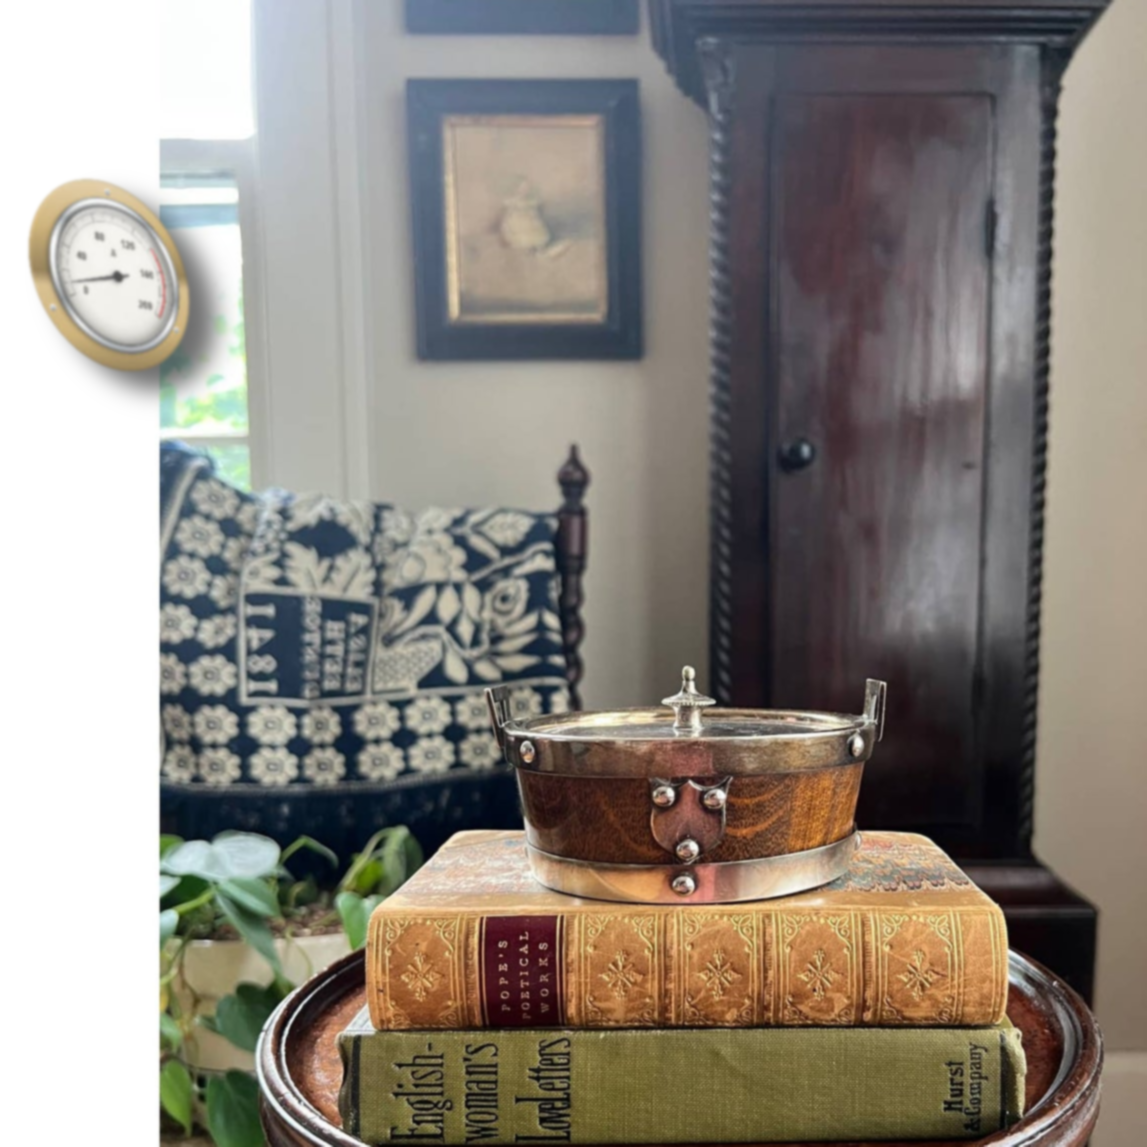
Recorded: 10
